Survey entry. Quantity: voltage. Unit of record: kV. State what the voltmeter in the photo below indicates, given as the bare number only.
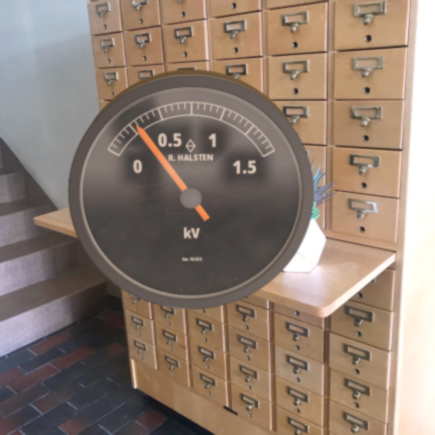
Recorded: 0.3
